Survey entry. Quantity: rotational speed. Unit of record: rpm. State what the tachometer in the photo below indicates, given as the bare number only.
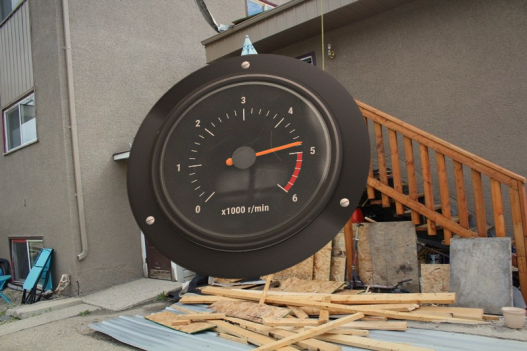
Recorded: 4800
